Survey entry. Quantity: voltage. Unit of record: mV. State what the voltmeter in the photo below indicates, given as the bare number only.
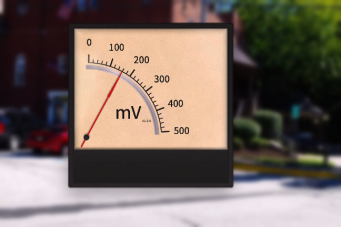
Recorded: 160
